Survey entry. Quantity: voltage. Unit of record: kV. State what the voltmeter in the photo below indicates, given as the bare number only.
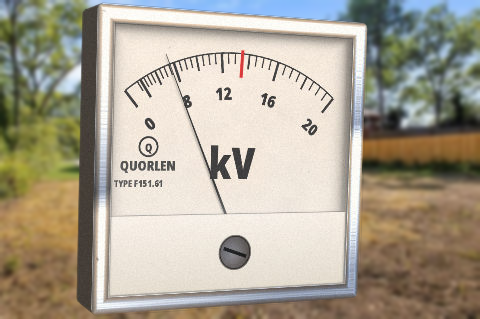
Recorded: 7.5
